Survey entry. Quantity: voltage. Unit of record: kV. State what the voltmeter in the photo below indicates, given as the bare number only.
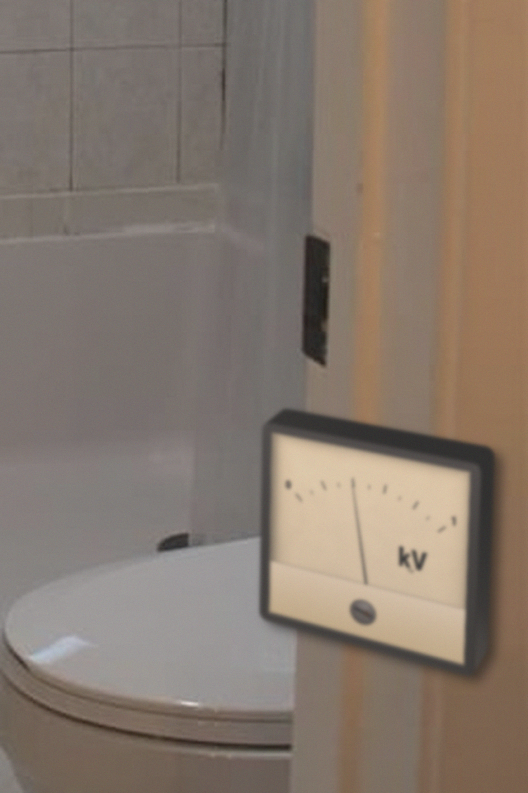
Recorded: 0.4
